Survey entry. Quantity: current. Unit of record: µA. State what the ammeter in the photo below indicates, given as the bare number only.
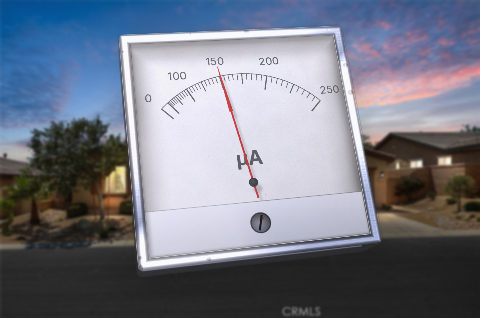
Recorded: 150
